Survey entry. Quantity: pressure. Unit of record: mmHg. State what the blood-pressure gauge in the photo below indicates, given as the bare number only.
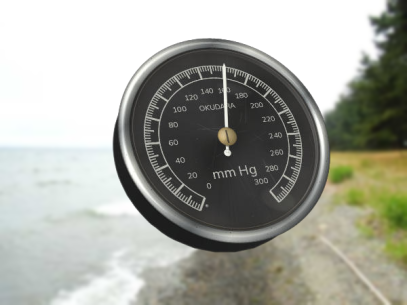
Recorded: 160
